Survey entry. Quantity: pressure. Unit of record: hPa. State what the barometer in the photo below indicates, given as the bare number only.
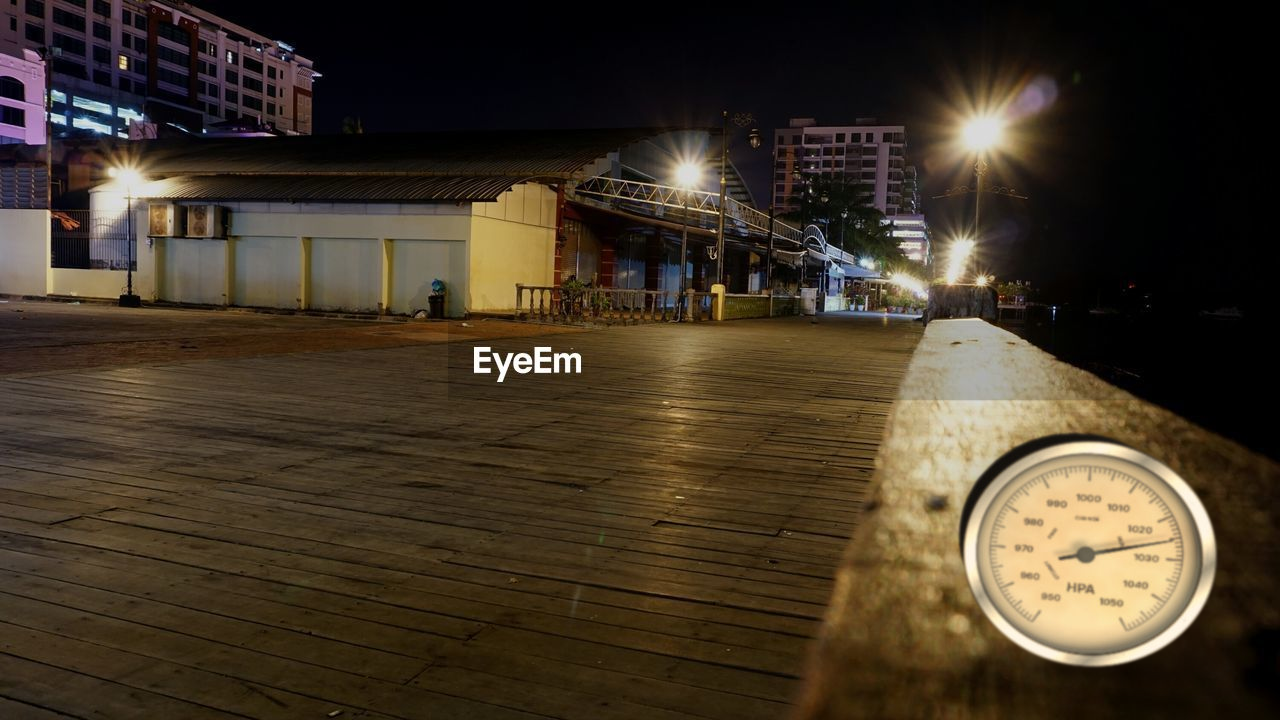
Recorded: 1025
